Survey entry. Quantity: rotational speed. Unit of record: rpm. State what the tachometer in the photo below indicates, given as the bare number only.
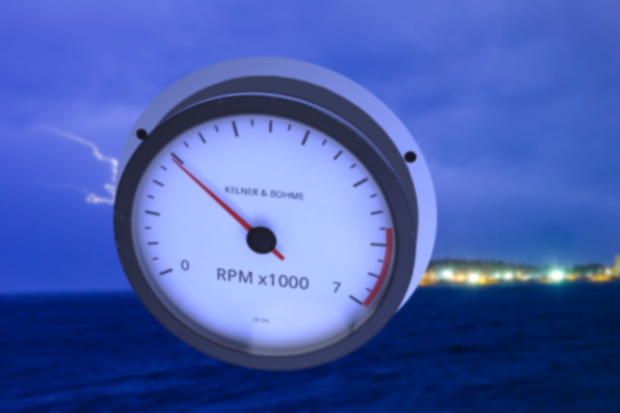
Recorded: 2000
